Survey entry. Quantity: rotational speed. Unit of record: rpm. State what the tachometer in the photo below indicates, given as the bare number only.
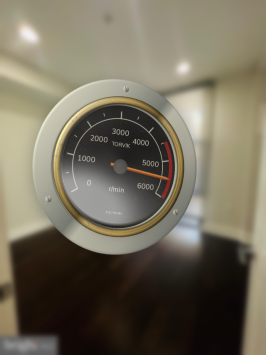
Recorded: 5500
